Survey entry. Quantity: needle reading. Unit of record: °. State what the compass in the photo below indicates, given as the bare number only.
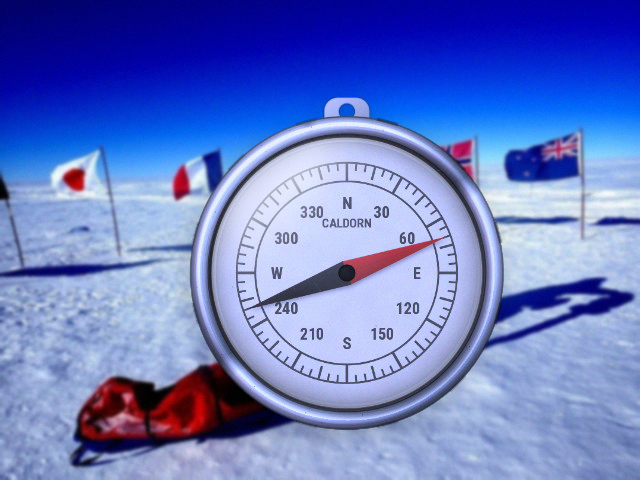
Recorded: 70
